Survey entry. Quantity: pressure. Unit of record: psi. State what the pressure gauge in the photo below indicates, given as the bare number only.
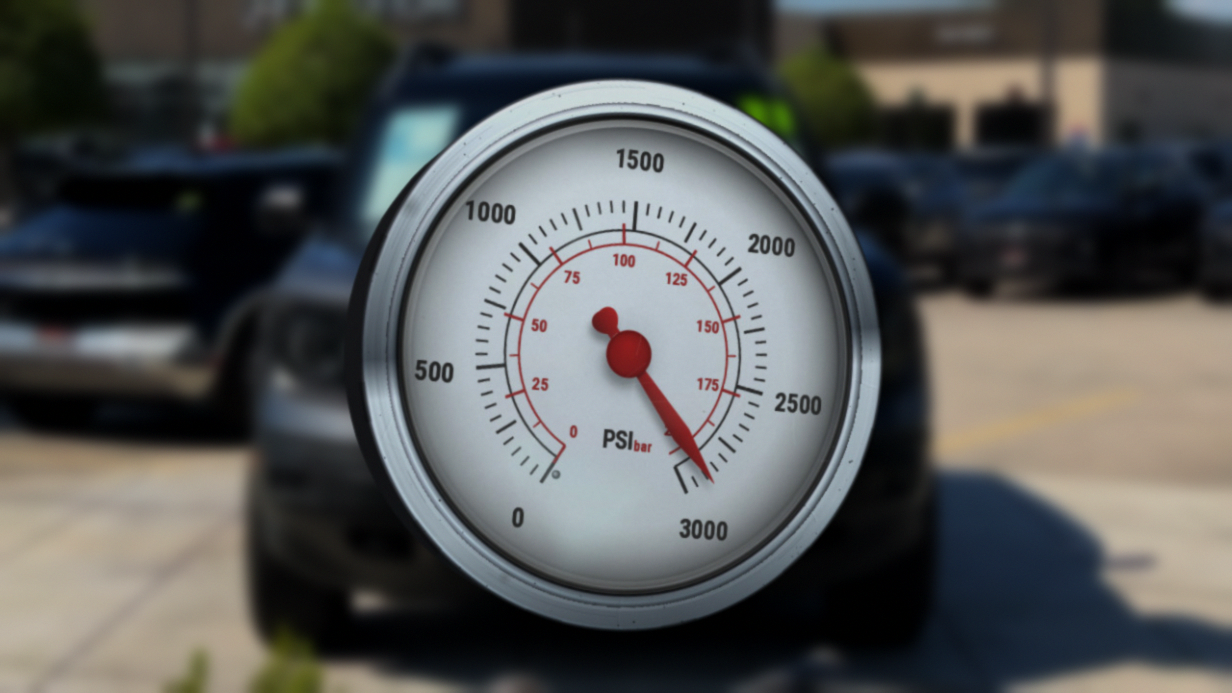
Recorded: 2900
